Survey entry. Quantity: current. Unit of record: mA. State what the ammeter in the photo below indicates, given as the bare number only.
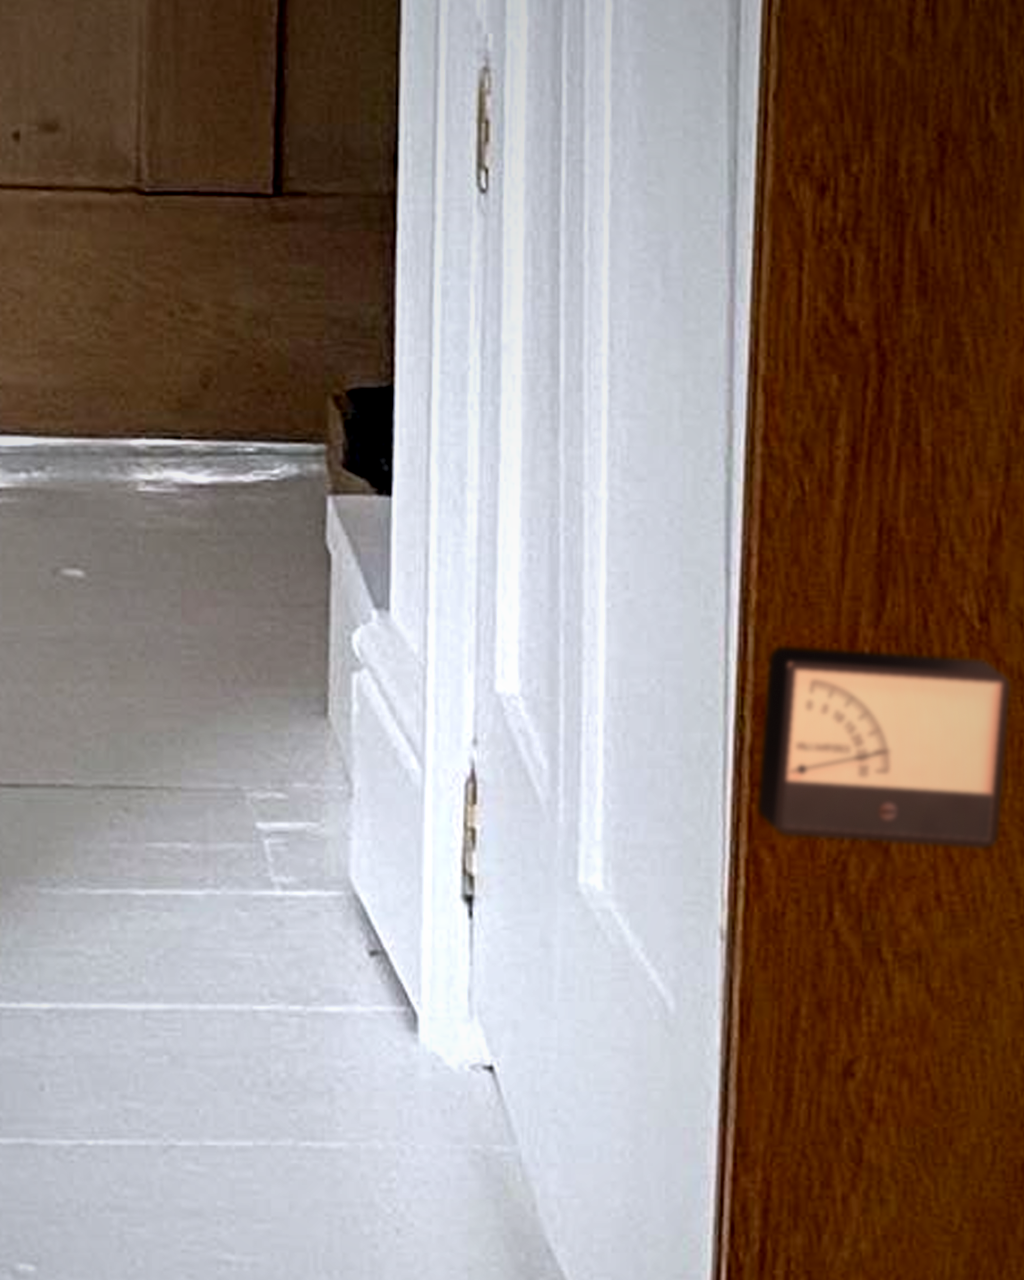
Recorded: 25
